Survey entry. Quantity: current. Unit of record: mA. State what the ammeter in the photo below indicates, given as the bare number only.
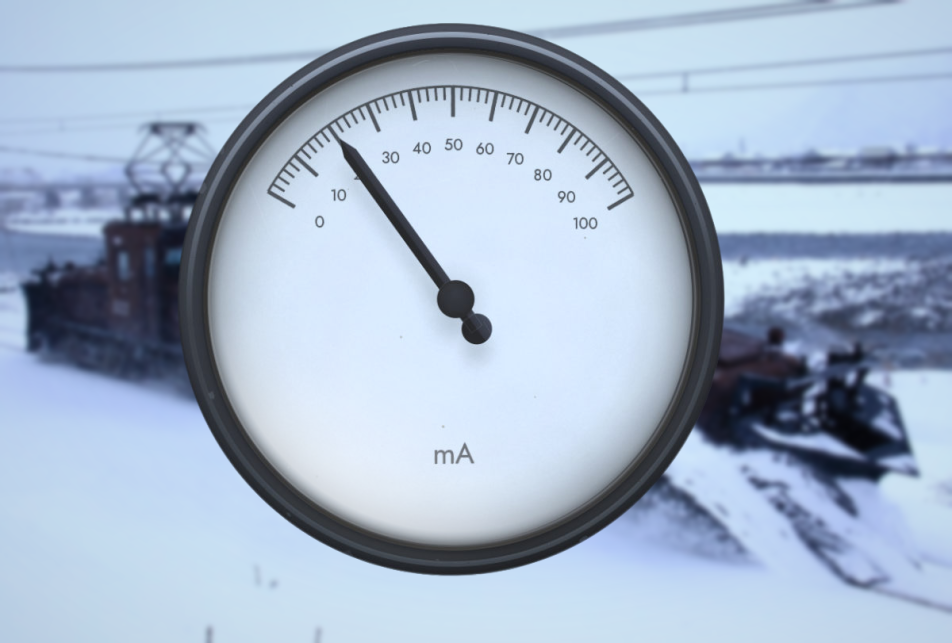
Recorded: 20
